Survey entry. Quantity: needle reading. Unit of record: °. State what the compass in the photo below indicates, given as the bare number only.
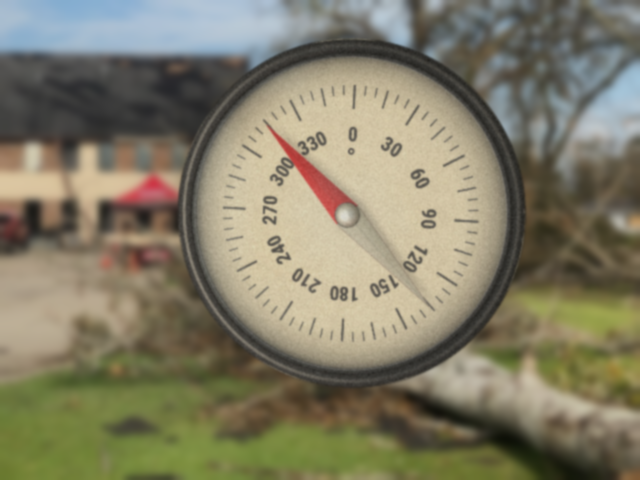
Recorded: 315
